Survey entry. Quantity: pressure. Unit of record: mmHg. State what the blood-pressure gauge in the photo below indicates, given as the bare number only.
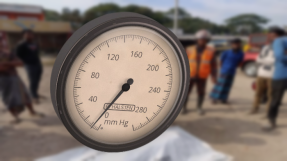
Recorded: 10
